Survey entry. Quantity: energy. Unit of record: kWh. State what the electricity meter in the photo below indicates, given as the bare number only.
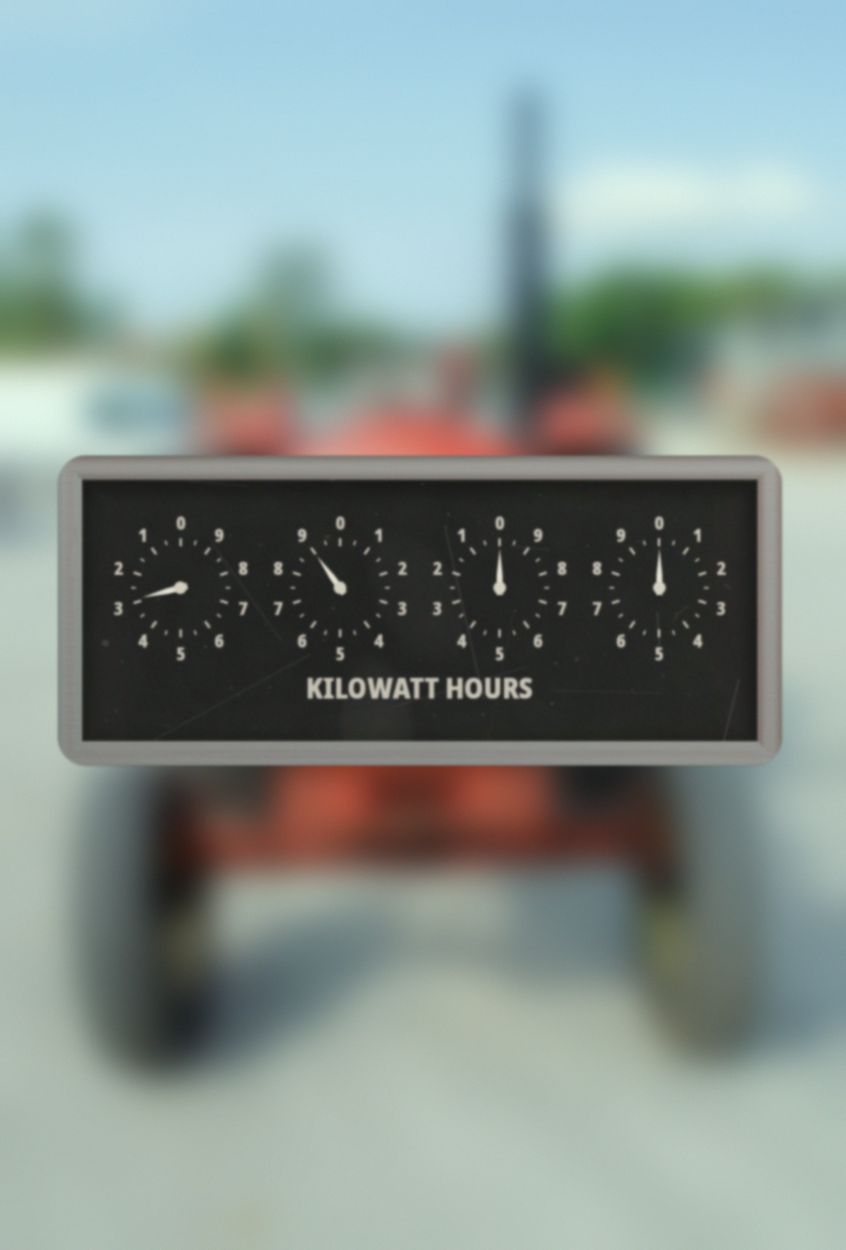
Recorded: 2900
